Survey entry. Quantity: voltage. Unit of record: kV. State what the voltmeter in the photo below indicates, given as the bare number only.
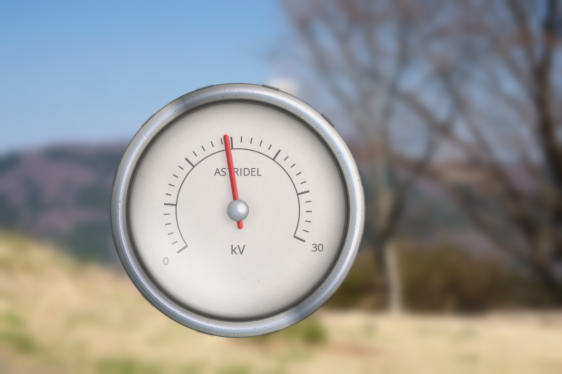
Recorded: 14.5
